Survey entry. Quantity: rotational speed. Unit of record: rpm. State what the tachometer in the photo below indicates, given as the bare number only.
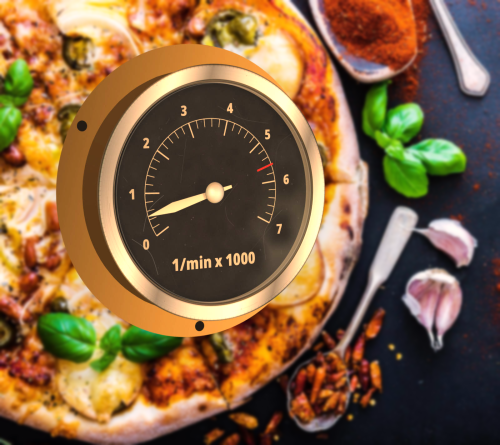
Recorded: 500
